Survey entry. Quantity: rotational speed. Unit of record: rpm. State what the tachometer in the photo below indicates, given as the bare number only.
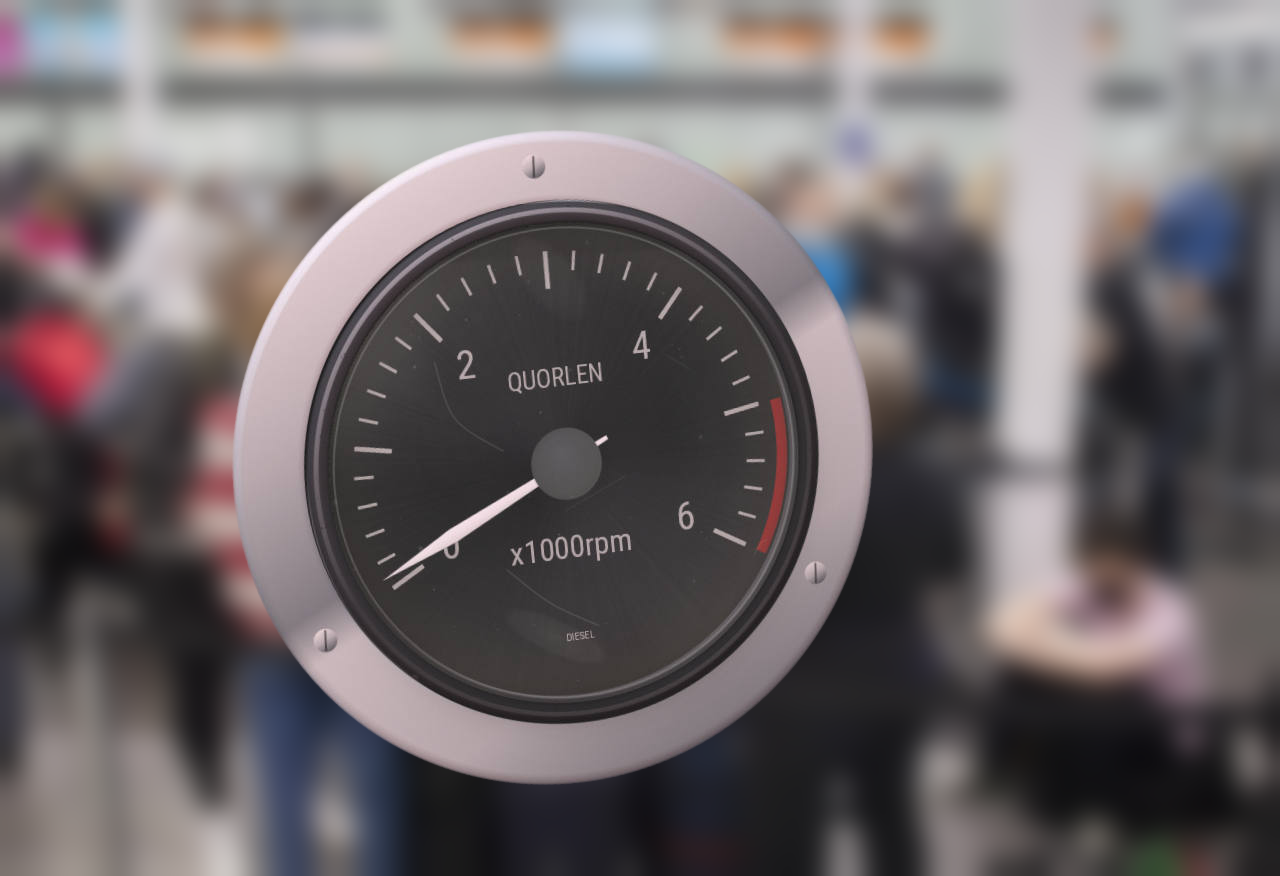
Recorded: 100
